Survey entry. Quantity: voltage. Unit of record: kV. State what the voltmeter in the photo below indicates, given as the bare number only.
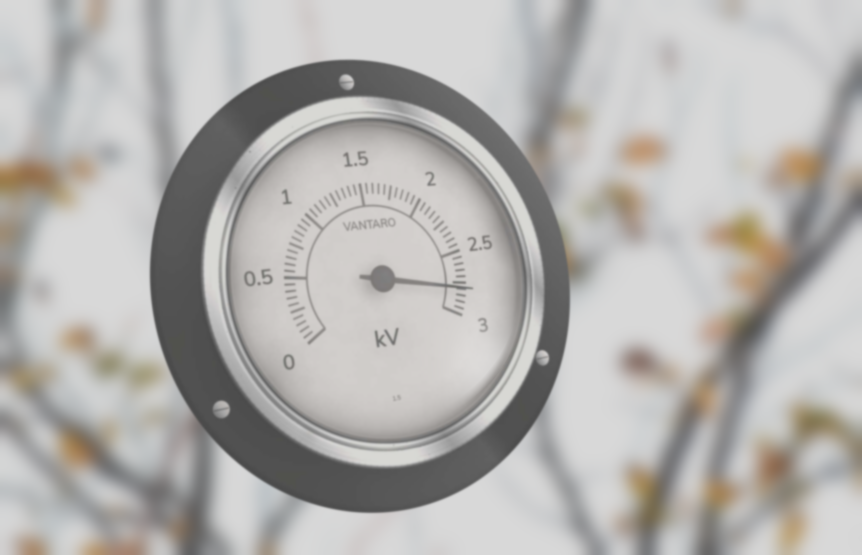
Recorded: 2.8
